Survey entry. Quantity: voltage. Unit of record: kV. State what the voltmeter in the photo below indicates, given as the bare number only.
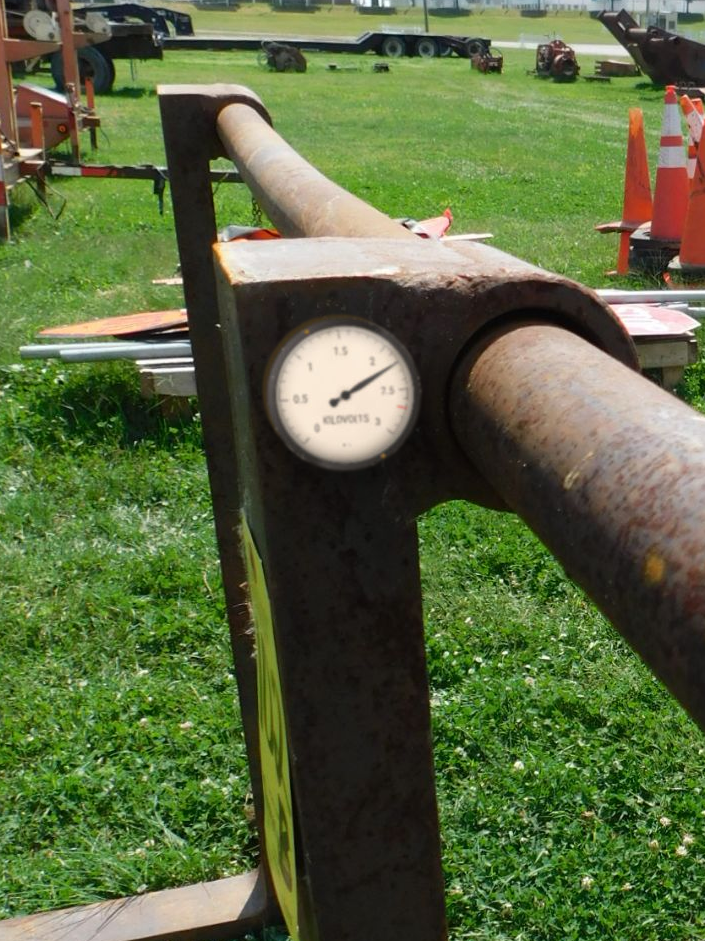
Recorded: 2.2
